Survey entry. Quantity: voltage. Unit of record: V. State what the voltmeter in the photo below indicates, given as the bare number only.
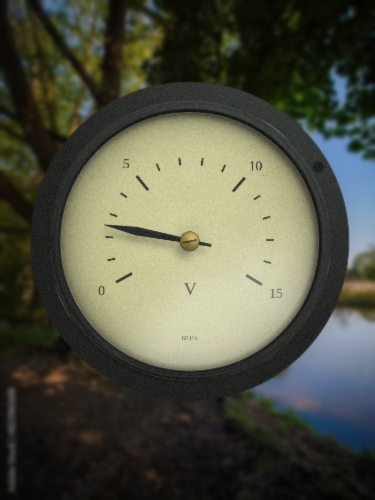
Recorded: 2.5
